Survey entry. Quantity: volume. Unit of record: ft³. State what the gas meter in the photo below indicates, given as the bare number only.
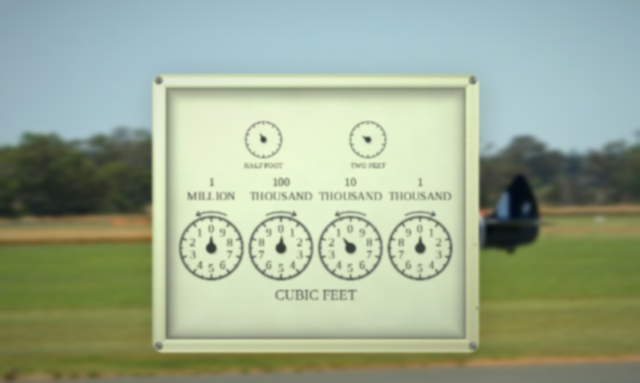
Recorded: 1000
